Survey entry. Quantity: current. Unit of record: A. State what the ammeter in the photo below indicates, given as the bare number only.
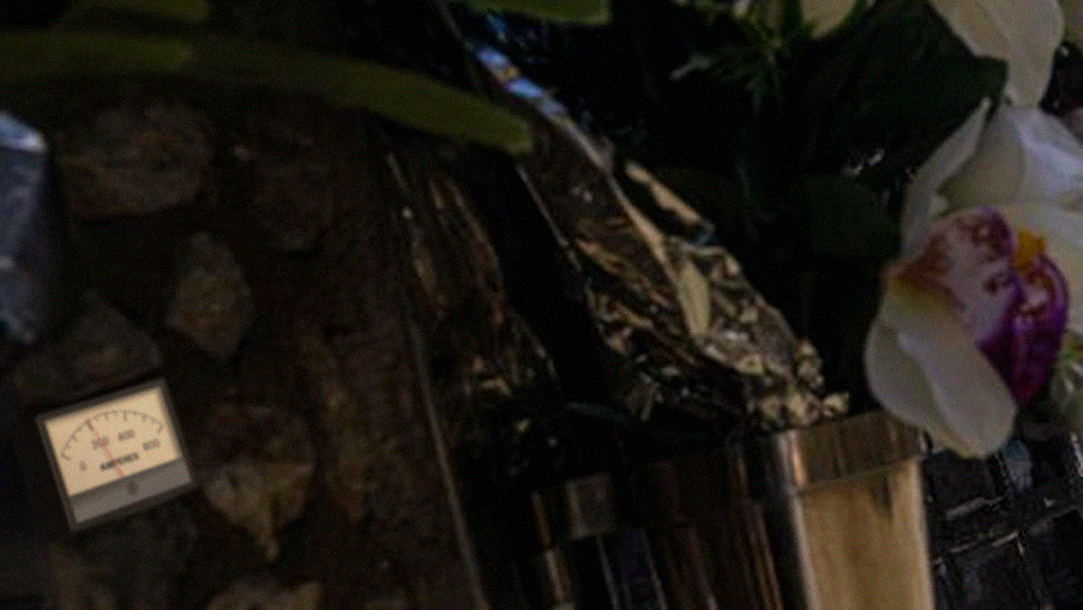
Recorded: 200
